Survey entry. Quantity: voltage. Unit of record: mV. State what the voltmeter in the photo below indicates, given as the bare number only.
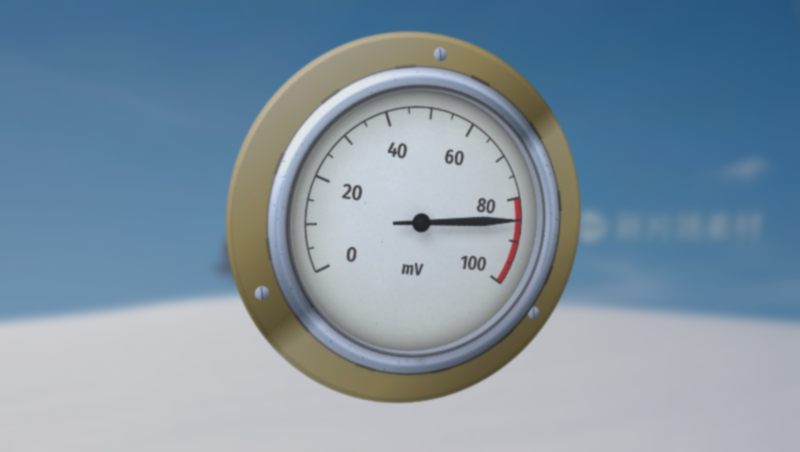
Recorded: 85
